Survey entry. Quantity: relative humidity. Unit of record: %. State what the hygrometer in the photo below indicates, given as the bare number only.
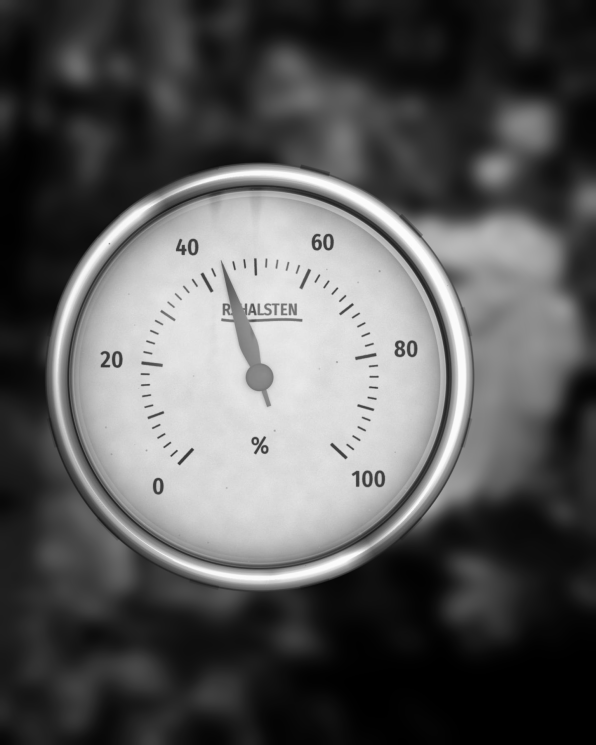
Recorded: 44
